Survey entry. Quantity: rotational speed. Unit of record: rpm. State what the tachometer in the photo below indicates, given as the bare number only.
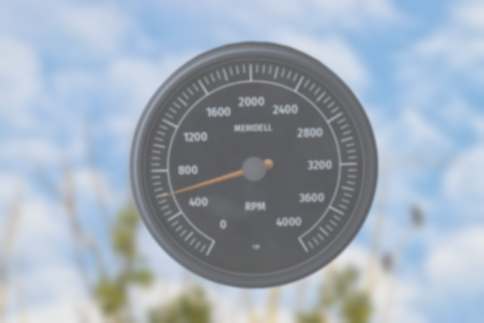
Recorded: 600
